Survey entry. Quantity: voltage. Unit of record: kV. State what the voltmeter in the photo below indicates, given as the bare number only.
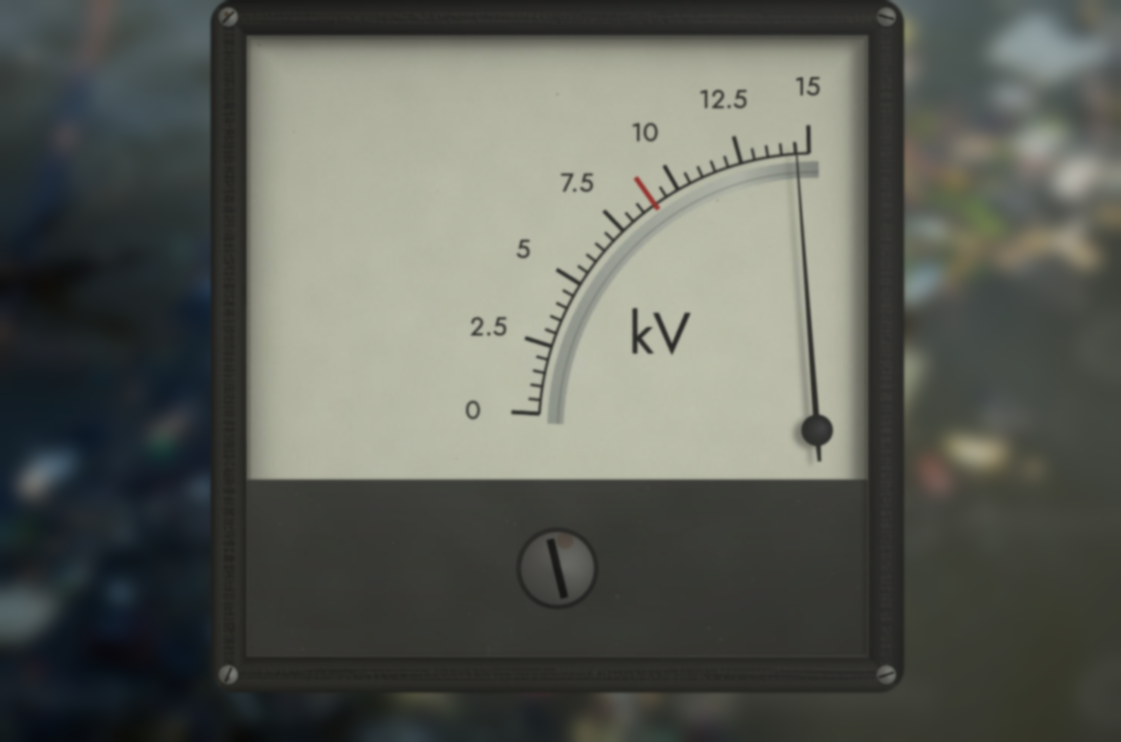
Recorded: 14.5
